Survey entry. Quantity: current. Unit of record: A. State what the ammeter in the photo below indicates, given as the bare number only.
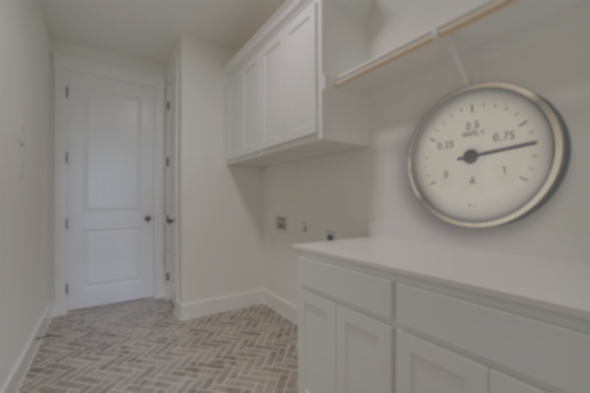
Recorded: 0.85
